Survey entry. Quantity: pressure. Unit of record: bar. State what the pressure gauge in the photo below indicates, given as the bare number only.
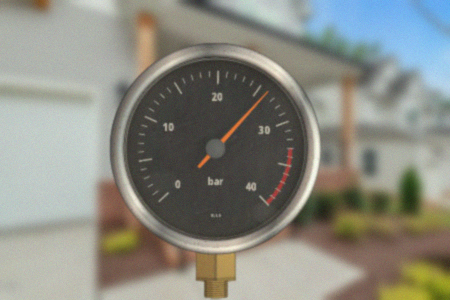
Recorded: 26
